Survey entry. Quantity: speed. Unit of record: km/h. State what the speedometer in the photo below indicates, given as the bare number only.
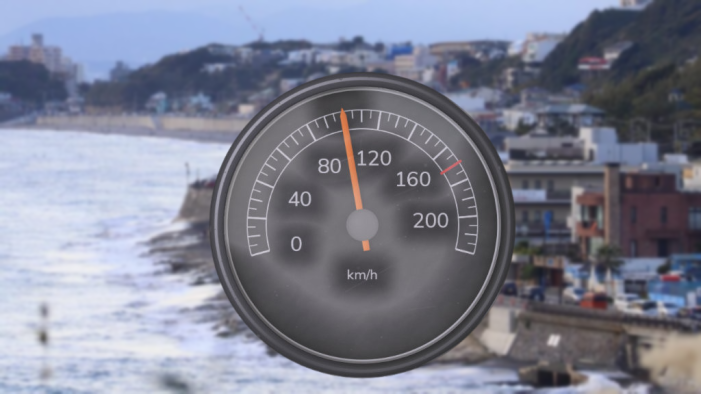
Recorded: 100
